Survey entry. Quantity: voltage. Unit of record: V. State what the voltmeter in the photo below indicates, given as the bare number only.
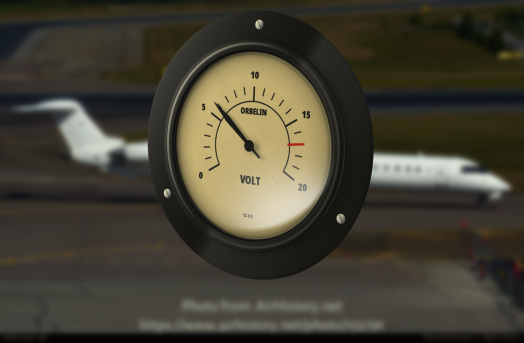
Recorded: 6
